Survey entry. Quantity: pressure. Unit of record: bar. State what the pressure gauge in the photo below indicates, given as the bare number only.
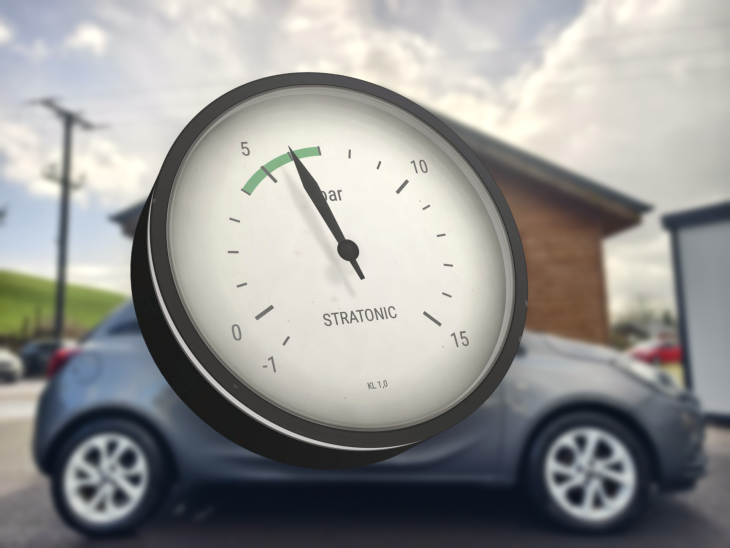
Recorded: 6
